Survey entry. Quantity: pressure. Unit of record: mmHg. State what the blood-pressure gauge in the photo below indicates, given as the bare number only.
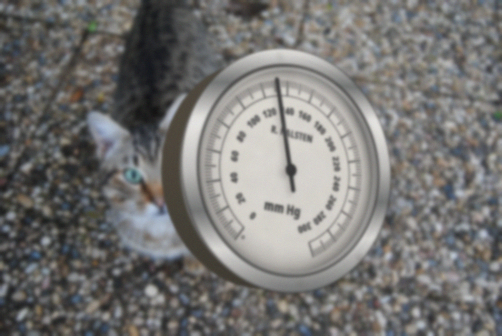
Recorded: 130
